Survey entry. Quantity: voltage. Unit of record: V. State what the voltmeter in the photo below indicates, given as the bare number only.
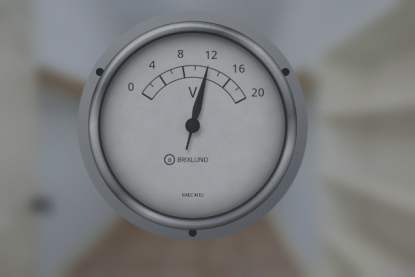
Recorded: 12
